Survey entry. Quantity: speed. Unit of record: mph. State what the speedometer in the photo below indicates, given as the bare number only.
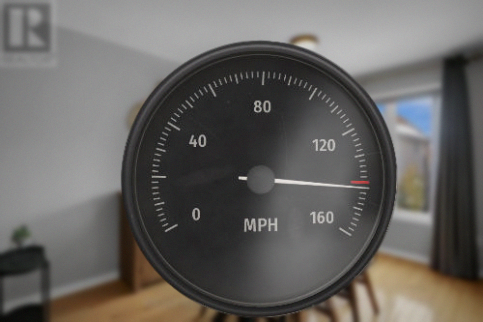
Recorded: 142
